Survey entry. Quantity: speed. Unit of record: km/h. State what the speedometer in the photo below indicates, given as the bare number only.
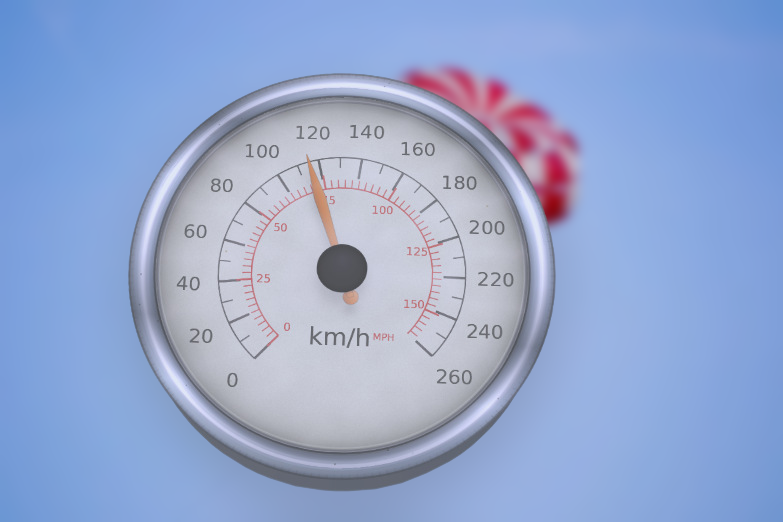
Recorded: 115
